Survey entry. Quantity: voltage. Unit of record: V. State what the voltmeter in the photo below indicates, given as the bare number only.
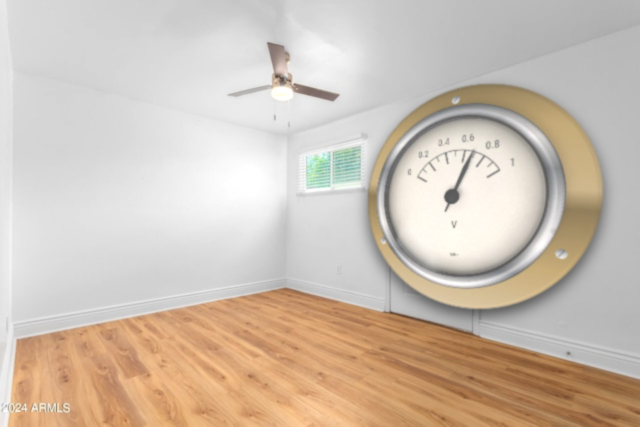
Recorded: 0.7
